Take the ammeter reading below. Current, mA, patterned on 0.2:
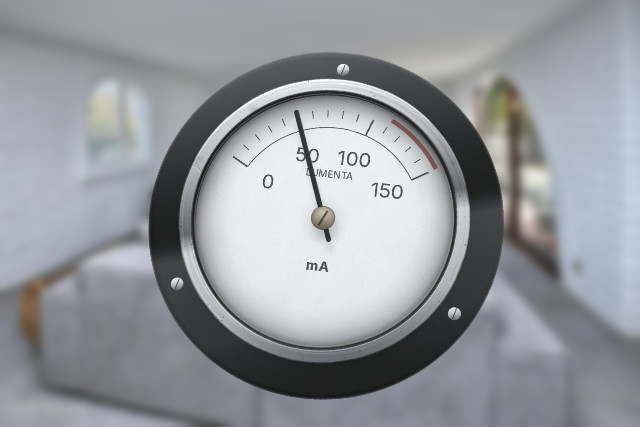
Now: 50
